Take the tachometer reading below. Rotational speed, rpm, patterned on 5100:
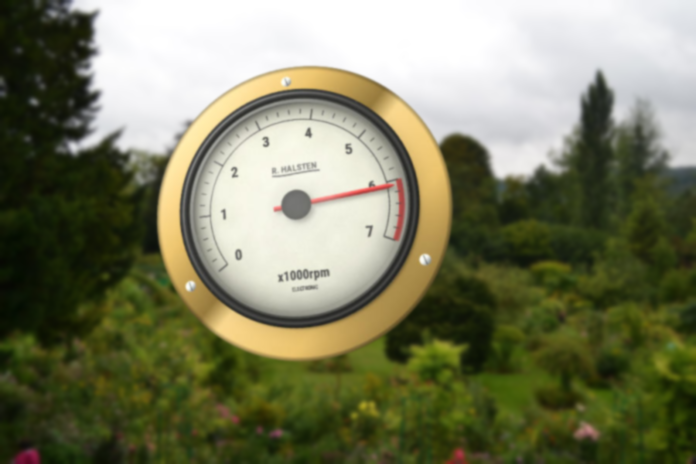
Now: 6100
